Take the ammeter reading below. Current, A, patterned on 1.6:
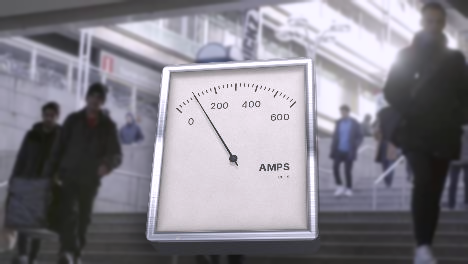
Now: 100
